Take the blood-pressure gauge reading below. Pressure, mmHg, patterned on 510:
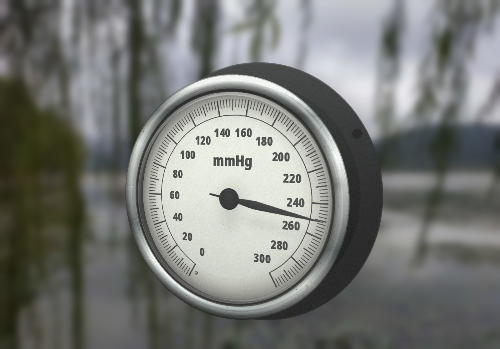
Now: 250
